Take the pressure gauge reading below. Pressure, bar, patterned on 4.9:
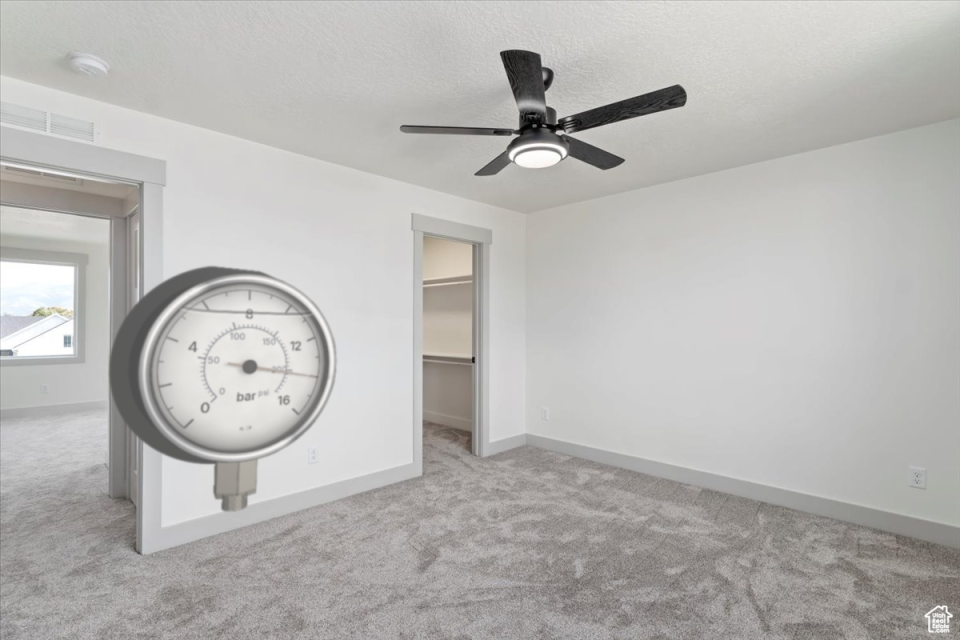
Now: 14
